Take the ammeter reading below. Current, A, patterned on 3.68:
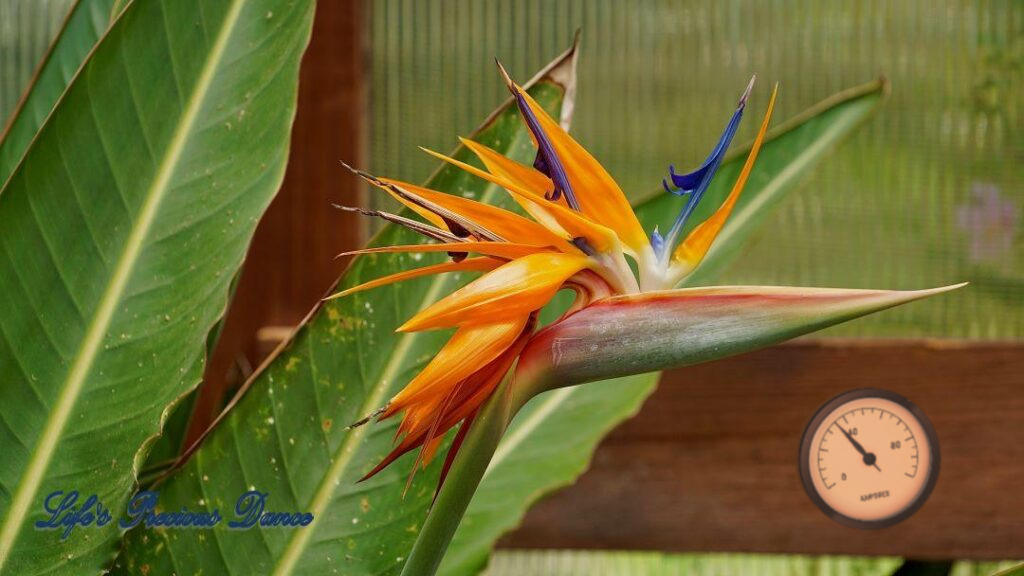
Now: 35
